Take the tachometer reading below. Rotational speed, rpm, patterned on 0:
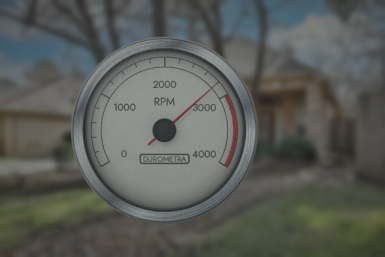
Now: 2800
